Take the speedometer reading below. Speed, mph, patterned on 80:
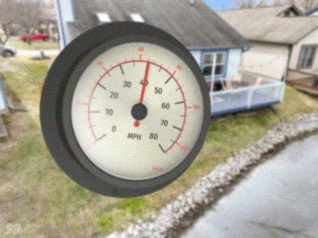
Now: 40
